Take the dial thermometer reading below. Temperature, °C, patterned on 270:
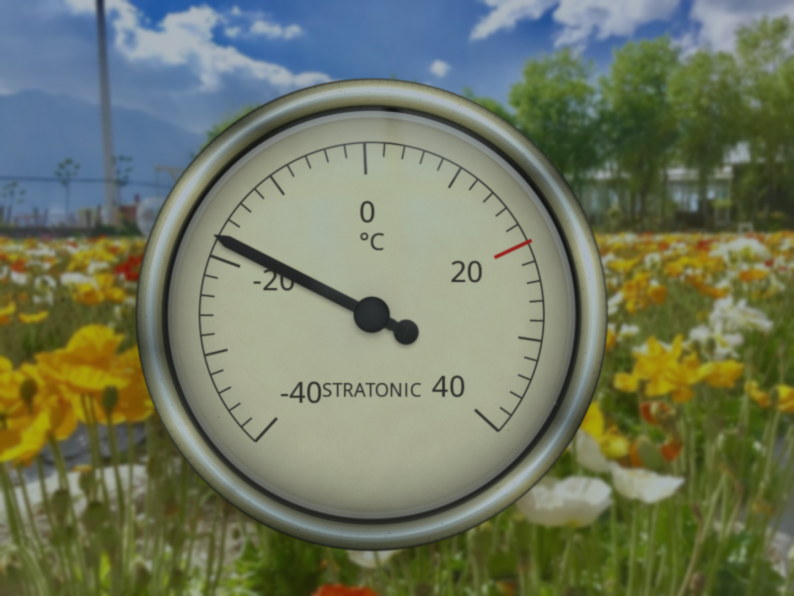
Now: -18
